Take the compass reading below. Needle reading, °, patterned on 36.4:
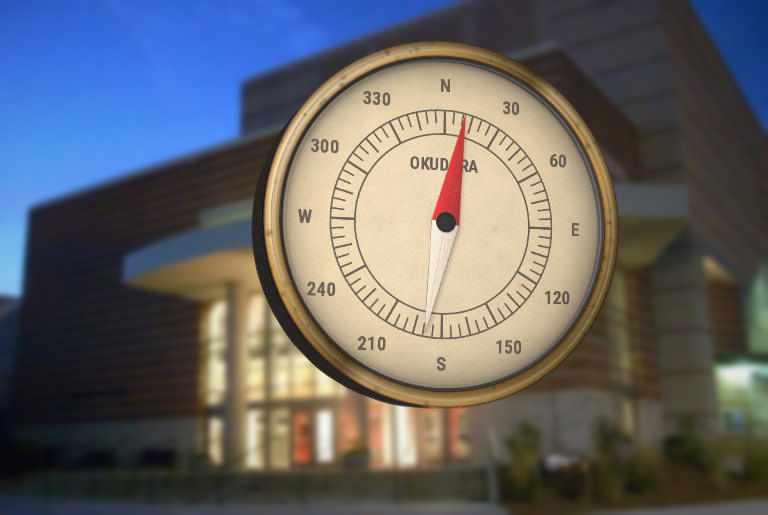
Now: 10
